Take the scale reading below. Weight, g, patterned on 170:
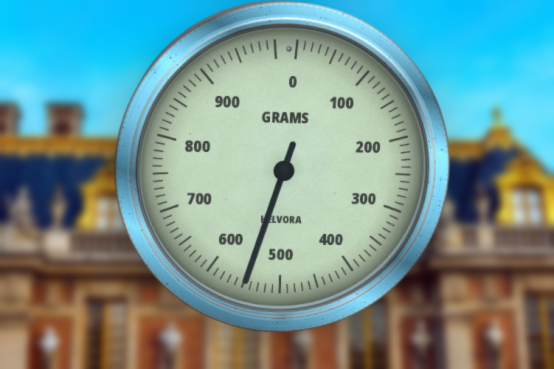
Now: 550
